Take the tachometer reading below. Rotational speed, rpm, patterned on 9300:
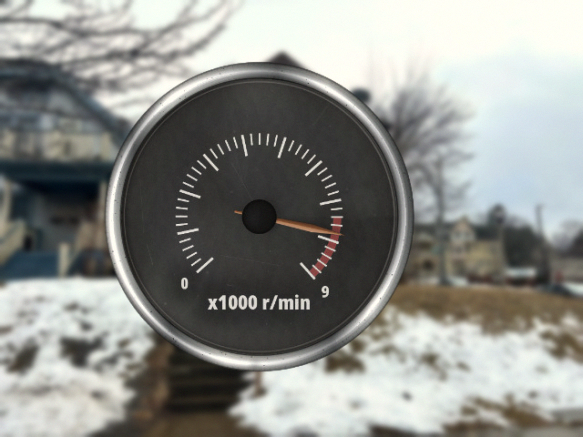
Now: 7800
